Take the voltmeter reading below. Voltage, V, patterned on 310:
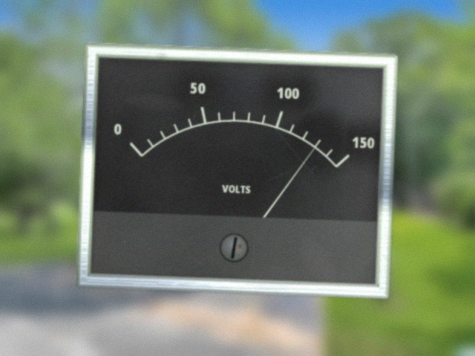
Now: 130
